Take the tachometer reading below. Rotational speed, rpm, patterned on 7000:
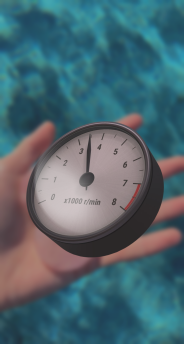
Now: 3500
